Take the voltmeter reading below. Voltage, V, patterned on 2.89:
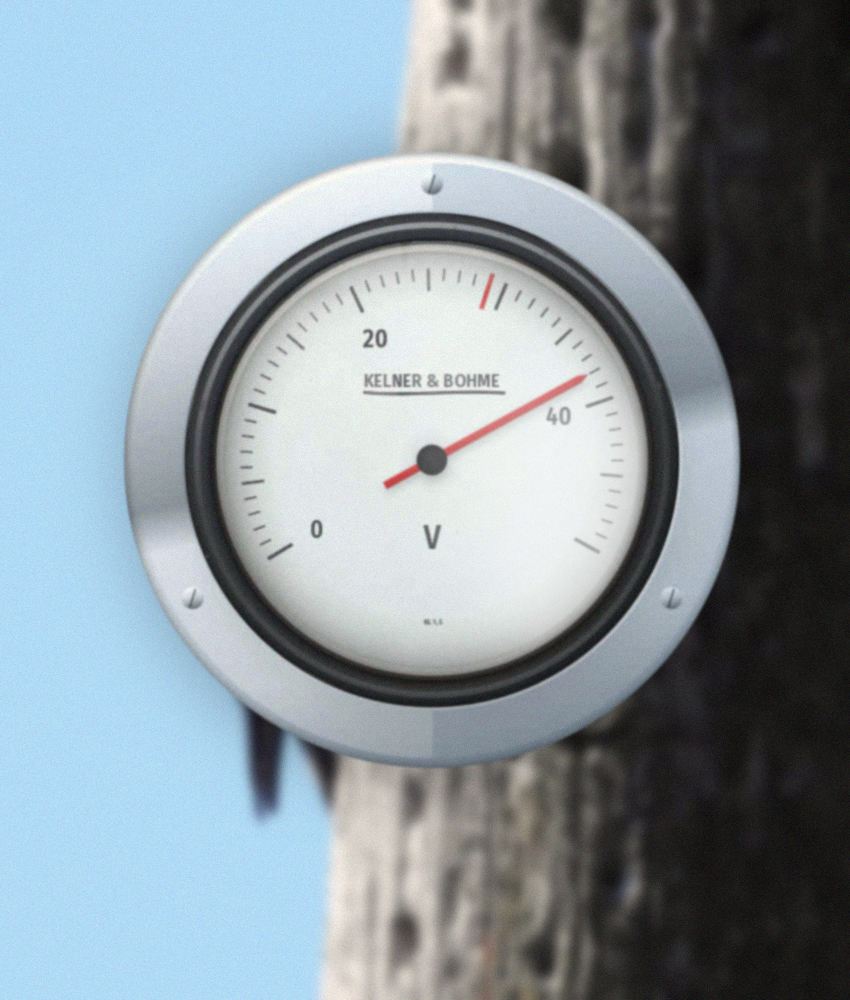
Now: 38
